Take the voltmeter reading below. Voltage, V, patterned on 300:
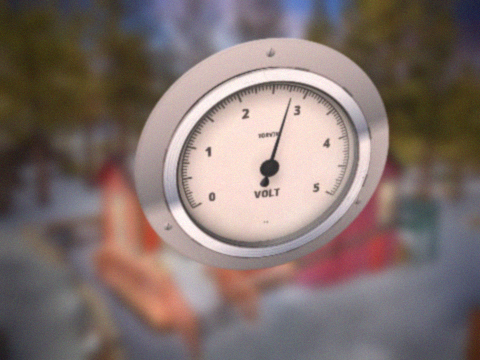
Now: 2.75
